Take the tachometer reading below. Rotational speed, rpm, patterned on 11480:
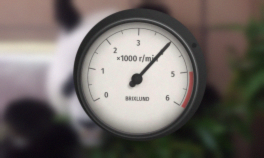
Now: 4000
